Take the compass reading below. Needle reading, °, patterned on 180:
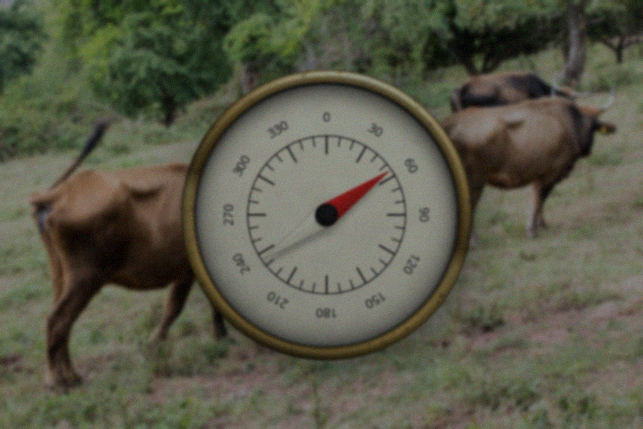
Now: 55
